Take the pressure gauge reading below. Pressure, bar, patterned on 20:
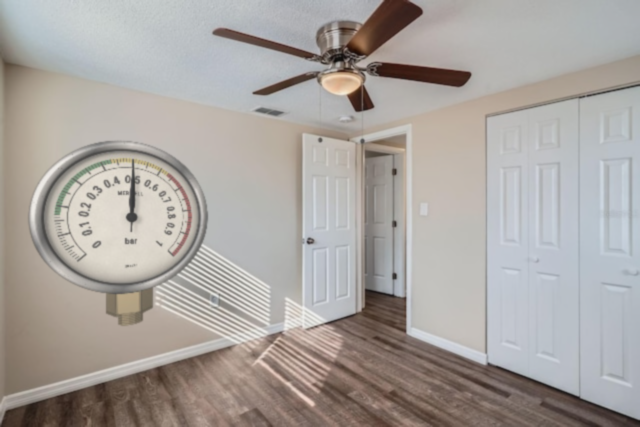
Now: 0.5
